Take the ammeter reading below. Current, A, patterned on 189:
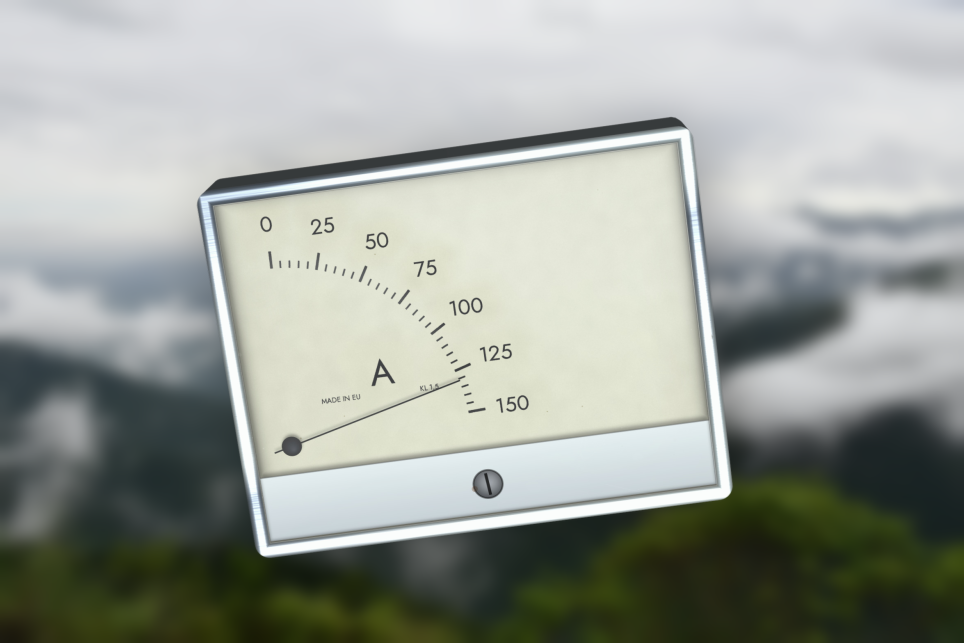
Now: 130
